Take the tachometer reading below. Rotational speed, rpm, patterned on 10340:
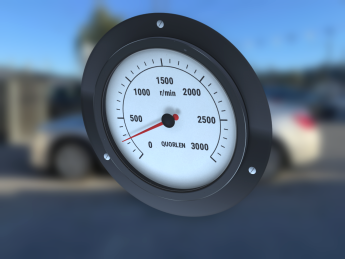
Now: 250
